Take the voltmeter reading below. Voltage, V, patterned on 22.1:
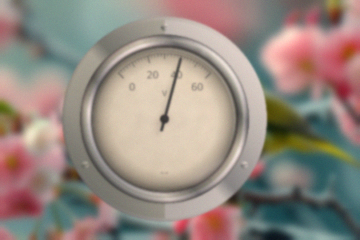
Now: 40
